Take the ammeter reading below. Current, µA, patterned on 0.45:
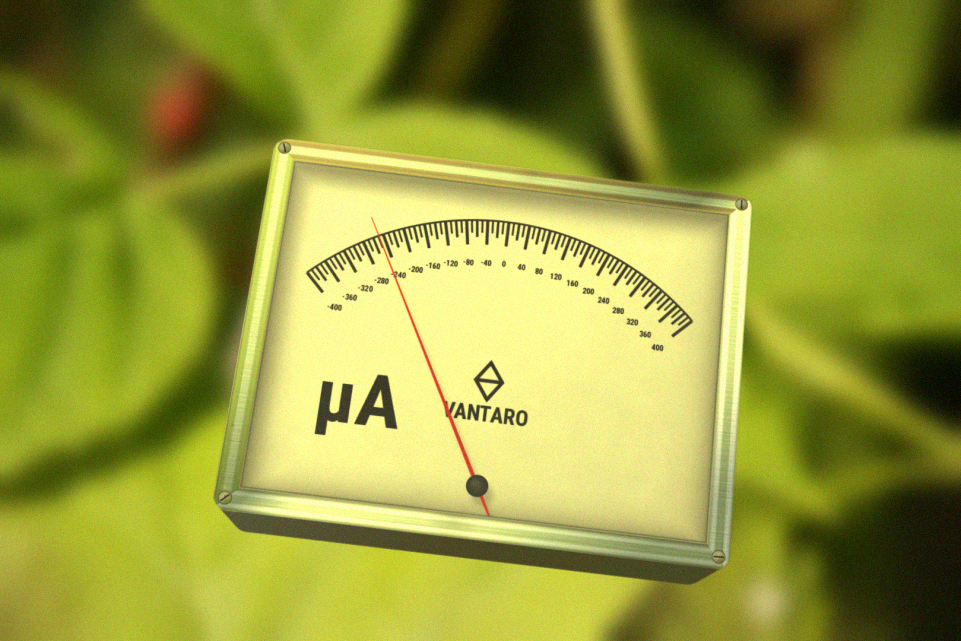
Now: -250
